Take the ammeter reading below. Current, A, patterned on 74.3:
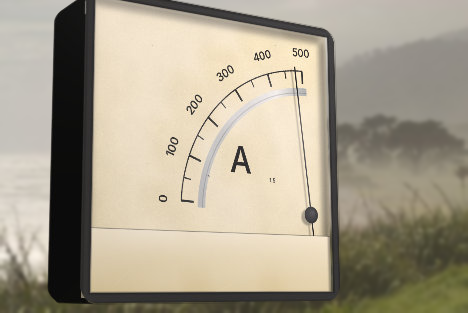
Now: 475
